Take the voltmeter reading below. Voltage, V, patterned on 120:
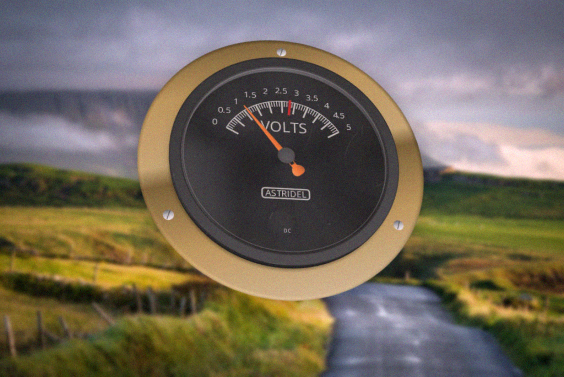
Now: 1
